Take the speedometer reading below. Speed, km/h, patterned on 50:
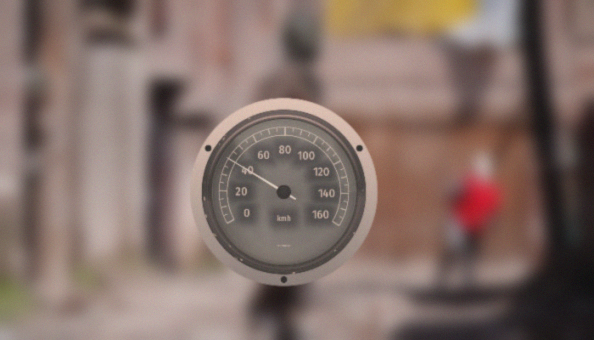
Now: 40
